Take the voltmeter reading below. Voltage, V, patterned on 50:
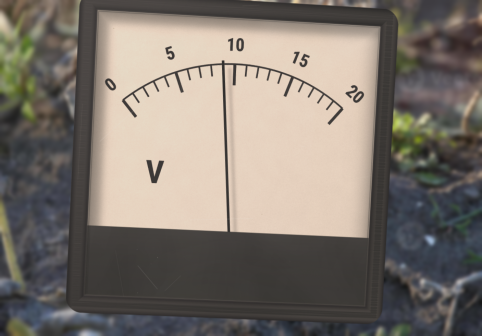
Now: 9
